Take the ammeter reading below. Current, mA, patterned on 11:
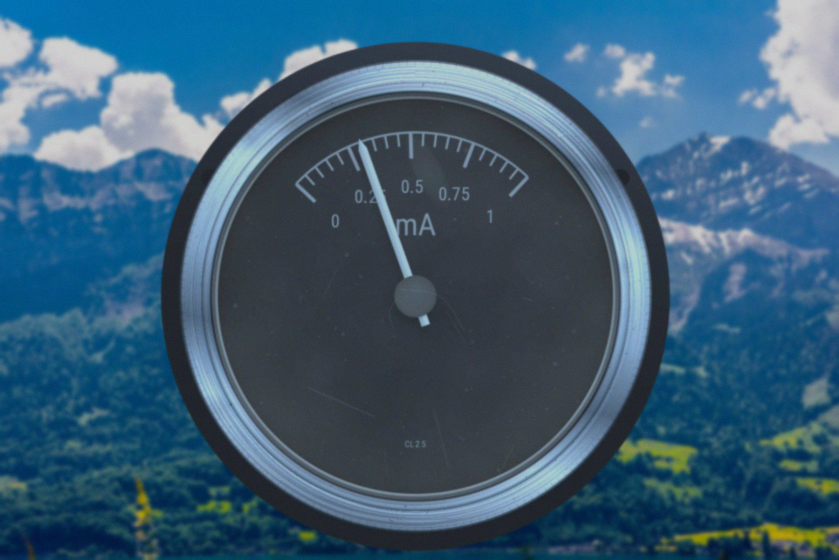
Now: 0.3
